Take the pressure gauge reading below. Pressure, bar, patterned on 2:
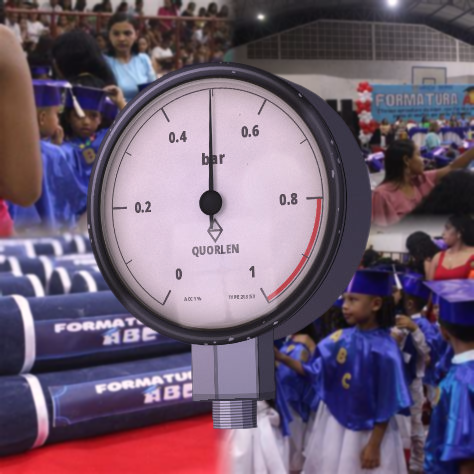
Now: 0.5
